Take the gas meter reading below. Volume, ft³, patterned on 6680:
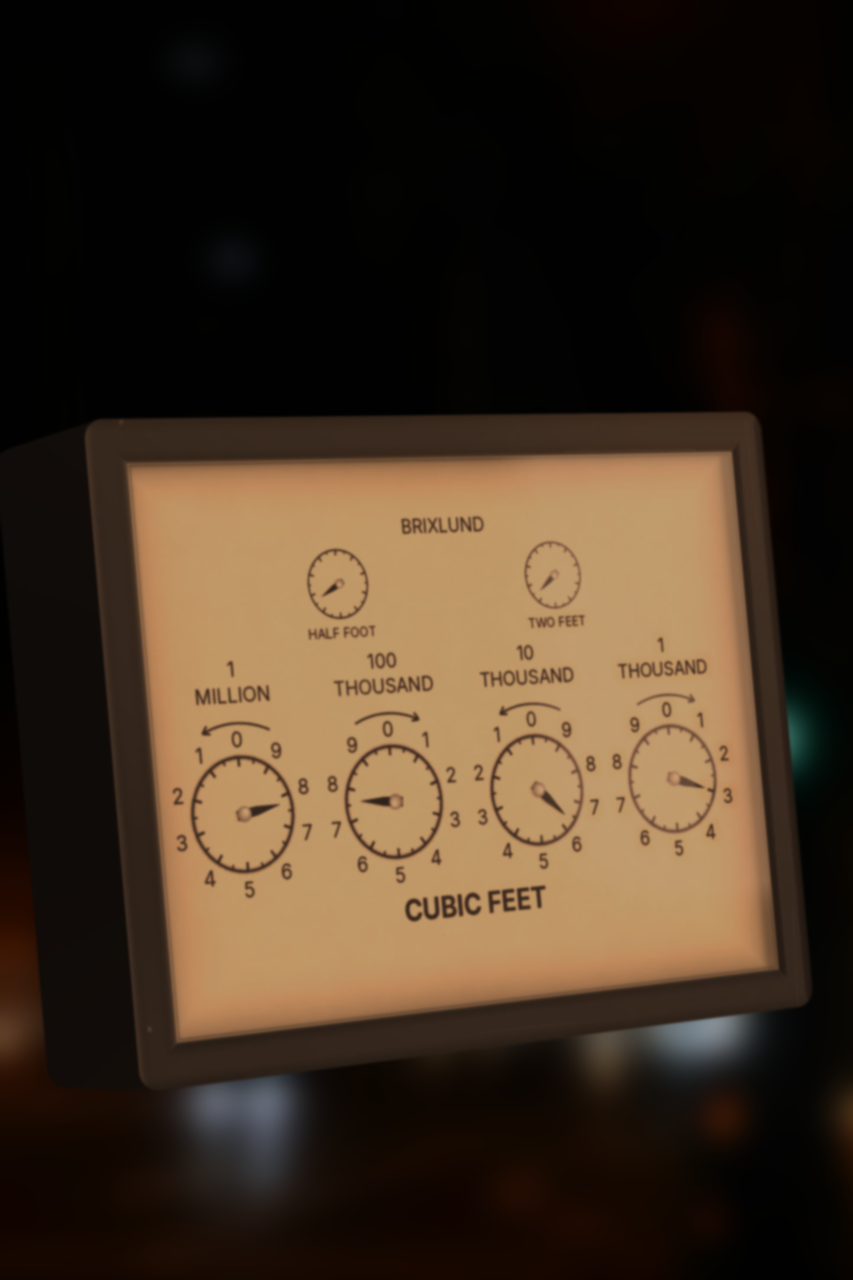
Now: 776300
